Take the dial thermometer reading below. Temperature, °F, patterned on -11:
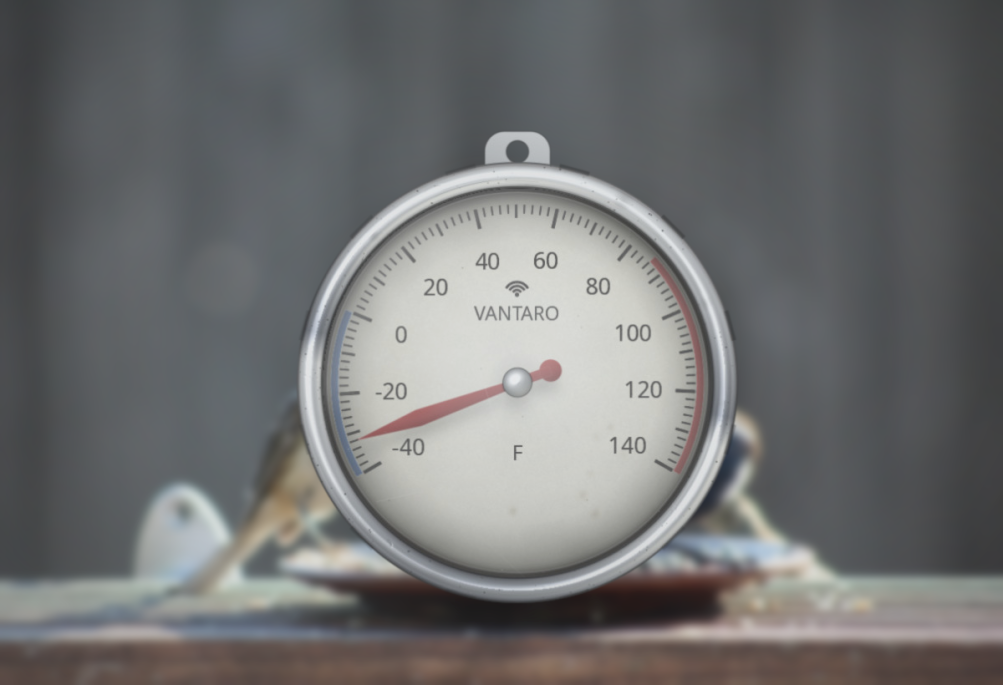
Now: -32
